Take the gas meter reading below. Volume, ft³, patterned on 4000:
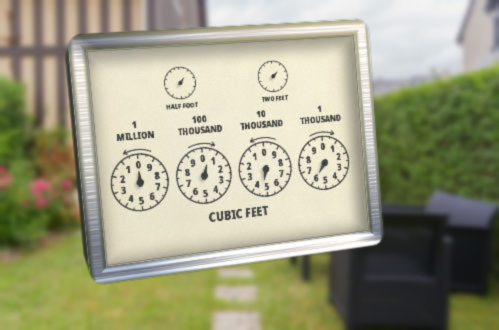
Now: 4600
